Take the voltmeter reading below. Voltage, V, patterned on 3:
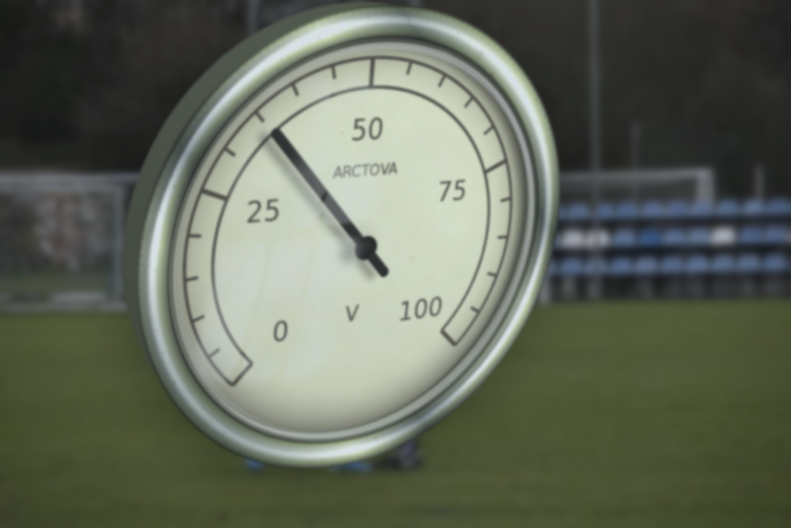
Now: 35
